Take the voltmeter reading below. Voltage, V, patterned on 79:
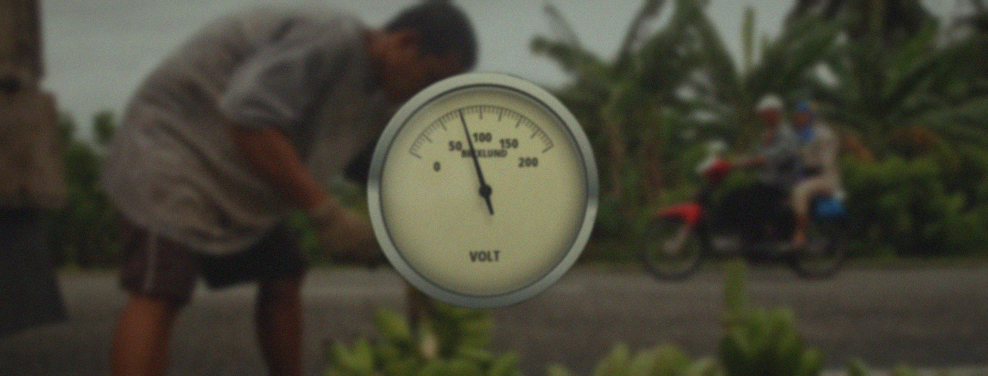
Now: 75
